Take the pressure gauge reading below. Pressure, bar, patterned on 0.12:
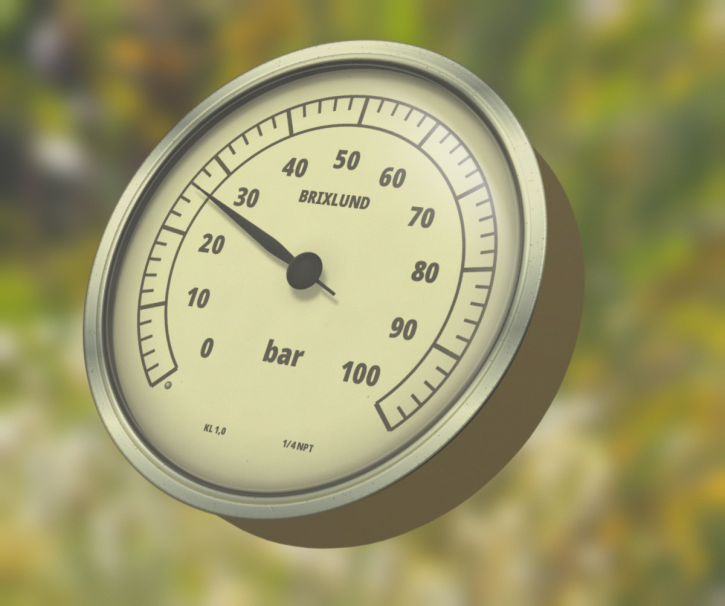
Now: 26
